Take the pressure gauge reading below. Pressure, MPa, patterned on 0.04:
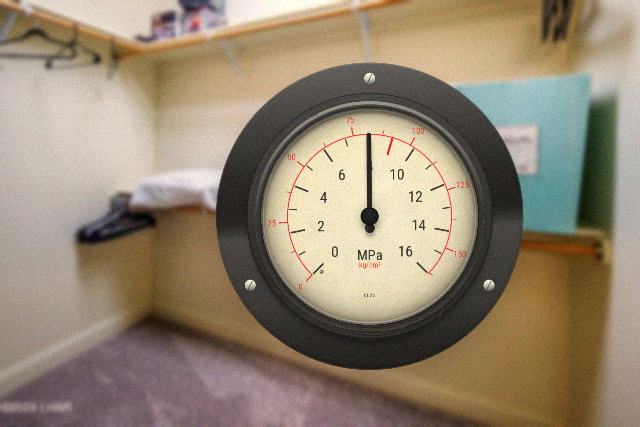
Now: 8
